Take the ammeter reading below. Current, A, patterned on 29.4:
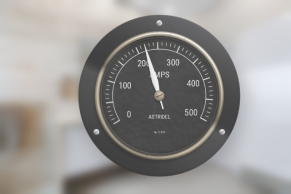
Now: 220
